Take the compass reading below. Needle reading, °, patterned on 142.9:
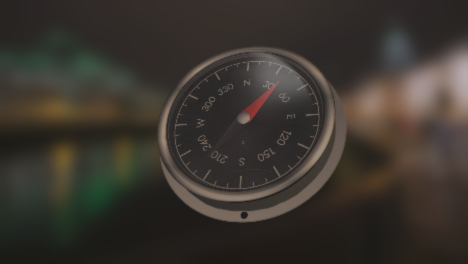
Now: 40
